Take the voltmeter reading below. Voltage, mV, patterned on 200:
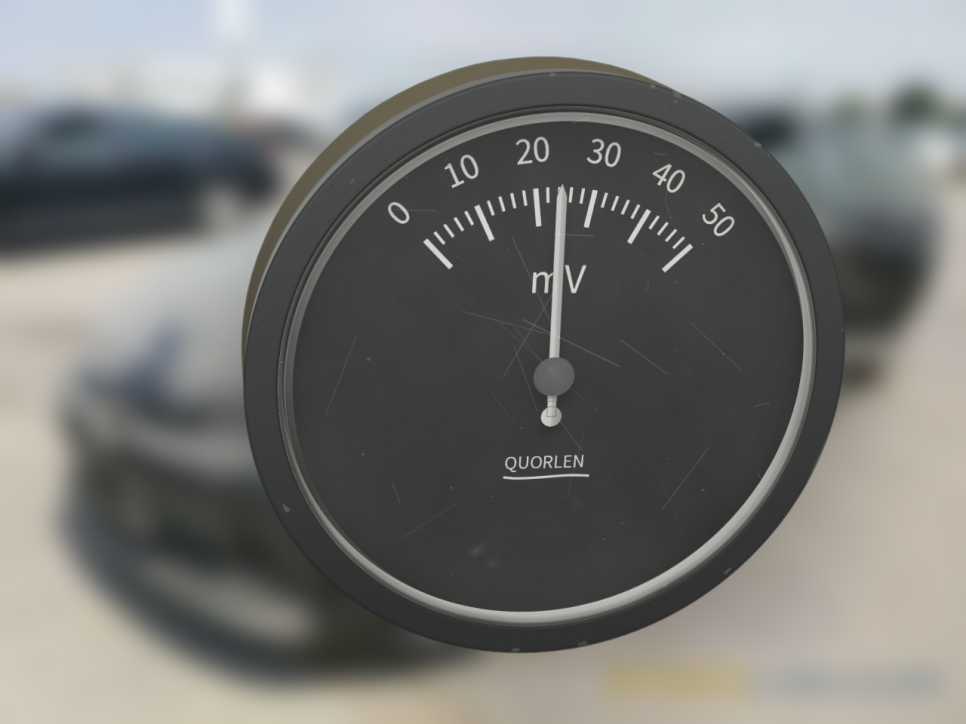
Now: 24
